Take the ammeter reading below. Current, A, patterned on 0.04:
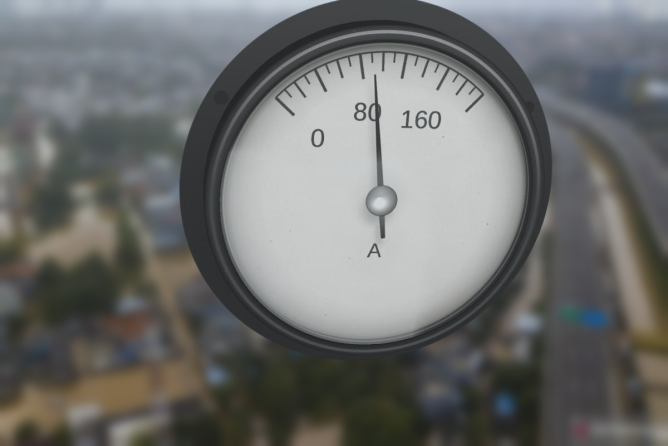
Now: 90
